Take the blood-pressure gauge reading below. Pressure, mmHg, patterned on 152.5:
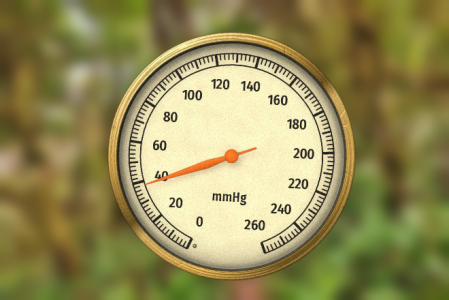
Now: 38
